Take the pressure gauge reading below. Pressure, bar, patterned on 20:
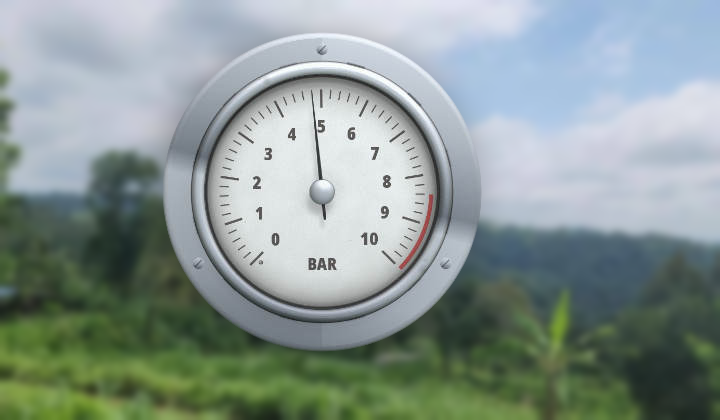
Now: 4.8
